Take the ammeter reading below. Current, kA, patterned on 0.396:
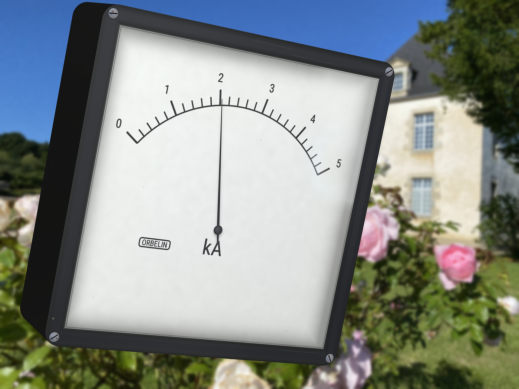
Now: 2
